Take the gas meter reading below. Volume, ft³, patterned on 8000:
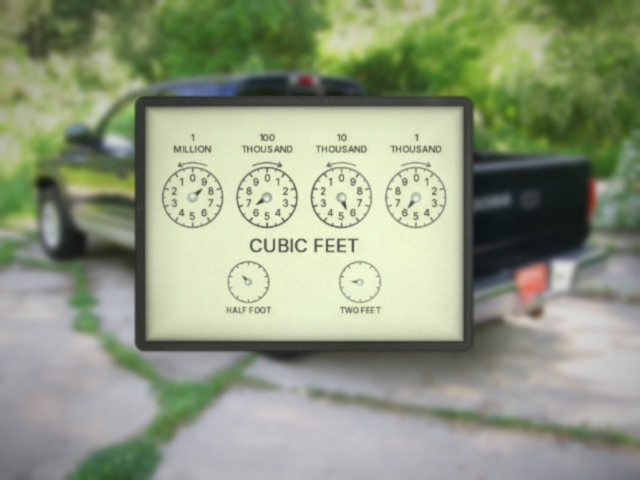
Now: 865600
